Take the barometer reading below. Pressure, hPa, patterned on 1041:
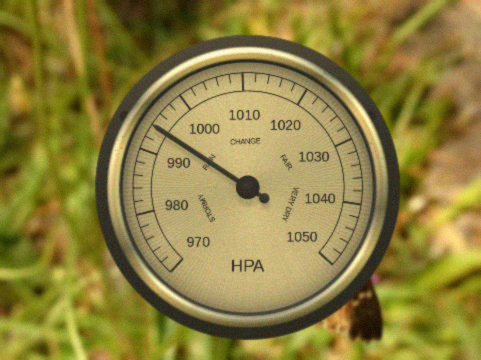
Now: 994
